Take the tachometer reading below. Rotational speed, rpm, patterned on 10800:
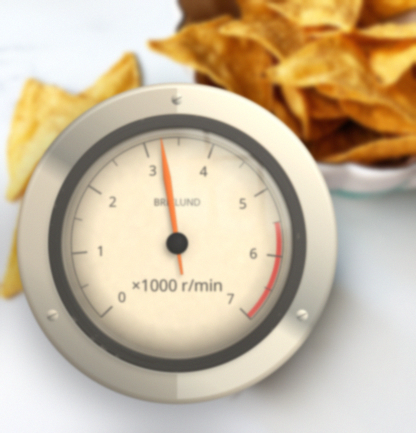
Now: 3250
